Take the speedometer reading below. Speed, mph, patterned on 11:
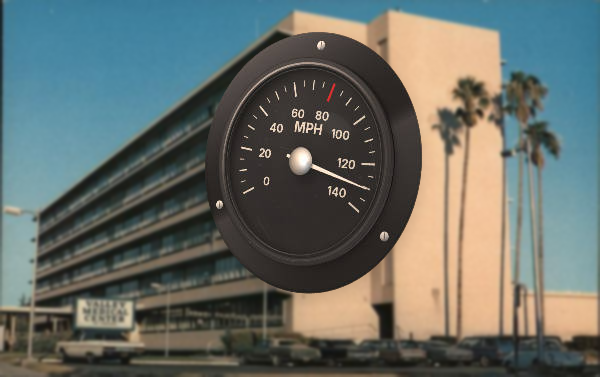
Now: 130
